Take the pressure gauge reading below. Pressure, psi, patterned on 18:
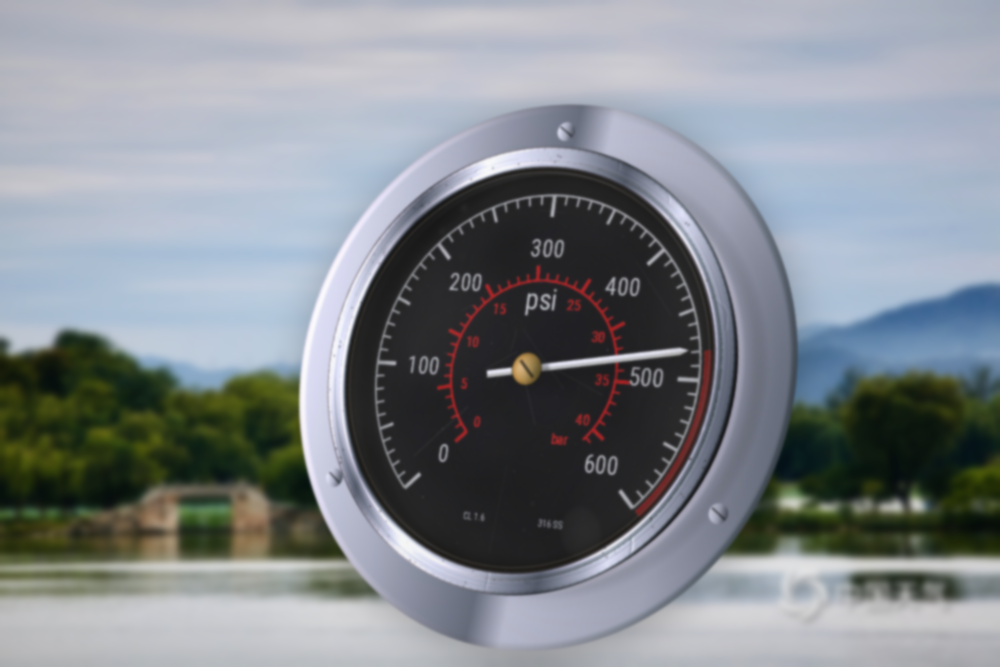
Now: 480
